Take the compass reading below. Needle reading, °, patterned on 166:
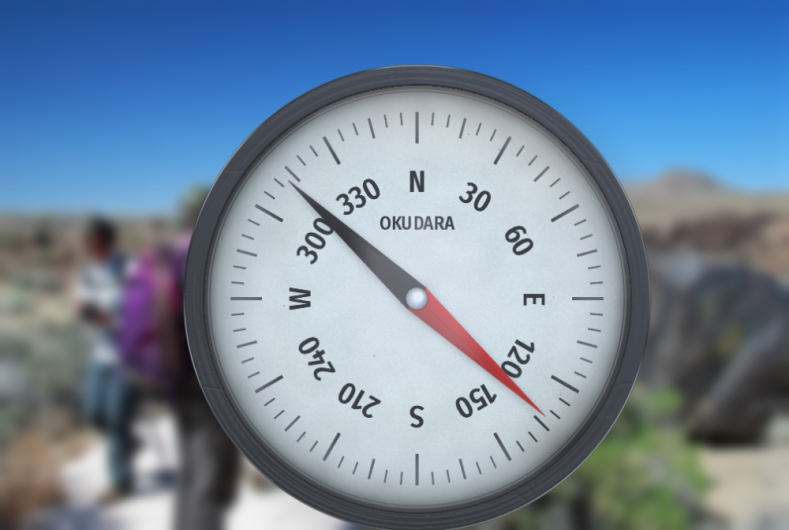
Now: 132.5
